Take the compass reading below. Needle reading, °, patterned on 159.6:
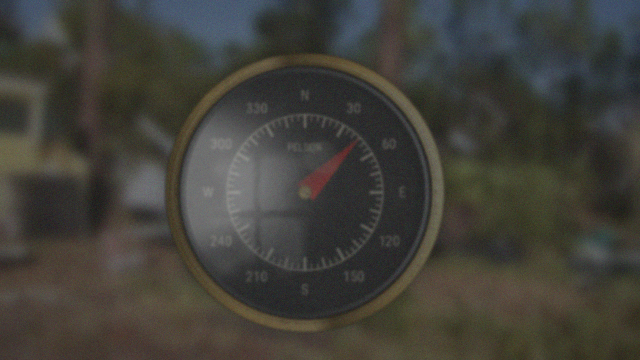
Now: 45
